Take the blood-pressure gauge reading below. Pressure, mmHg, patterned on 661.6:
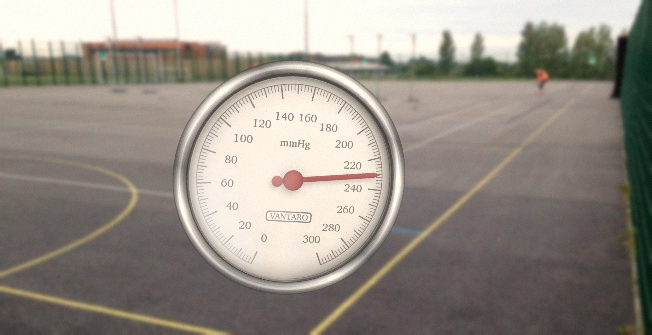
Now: 230
